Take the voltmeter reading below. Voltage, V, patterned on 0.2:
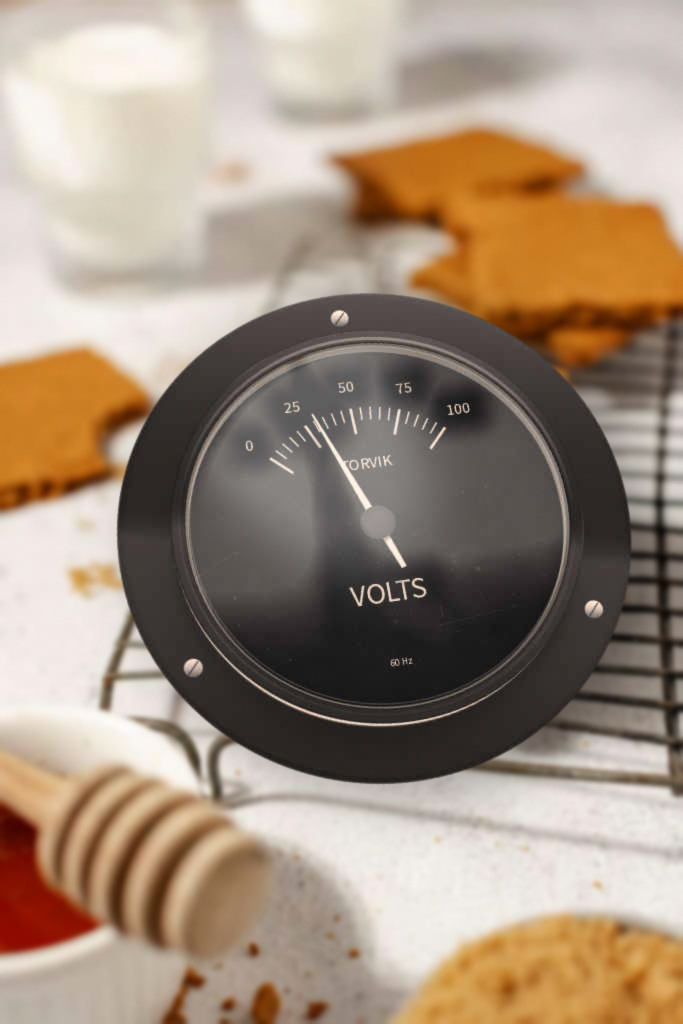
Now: 30
